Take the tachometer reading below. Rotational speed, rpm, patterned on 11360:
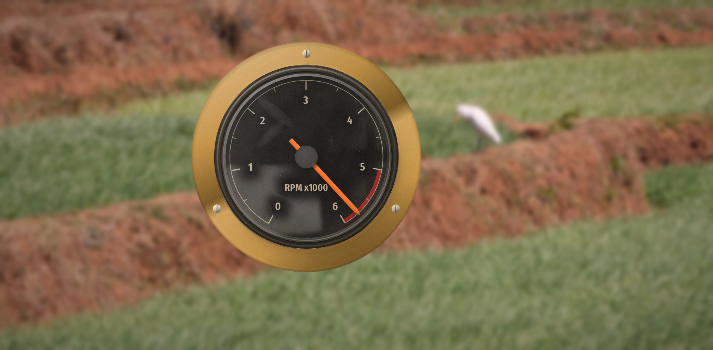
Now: 5750
